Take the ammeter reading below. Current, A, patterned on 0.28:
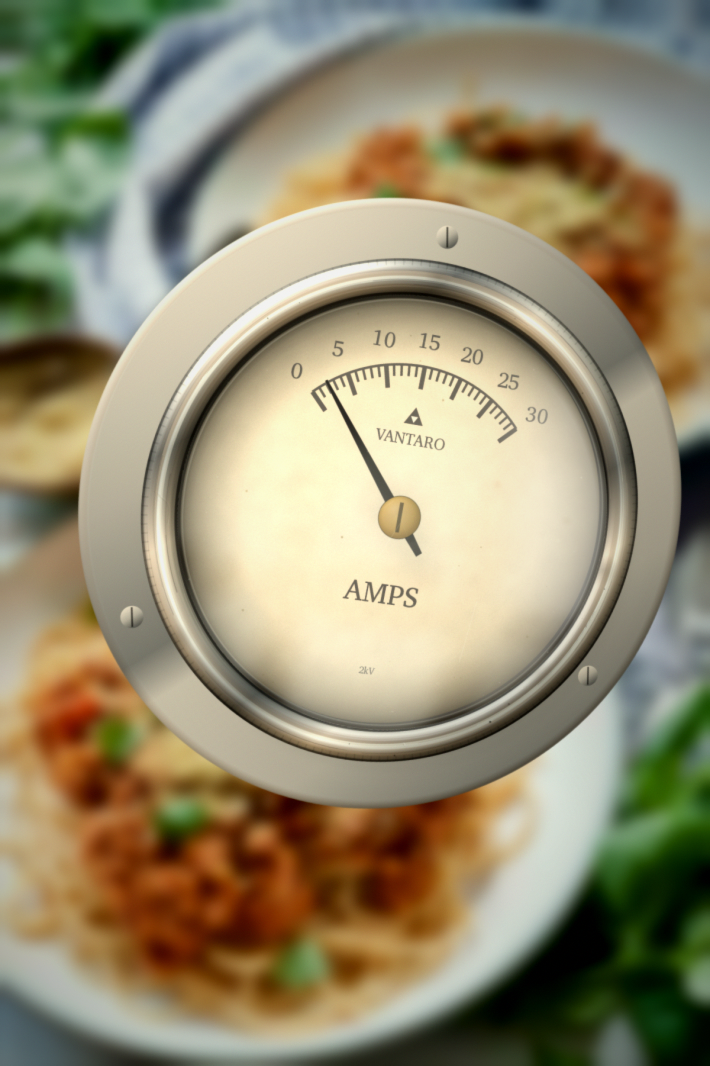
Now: 2
